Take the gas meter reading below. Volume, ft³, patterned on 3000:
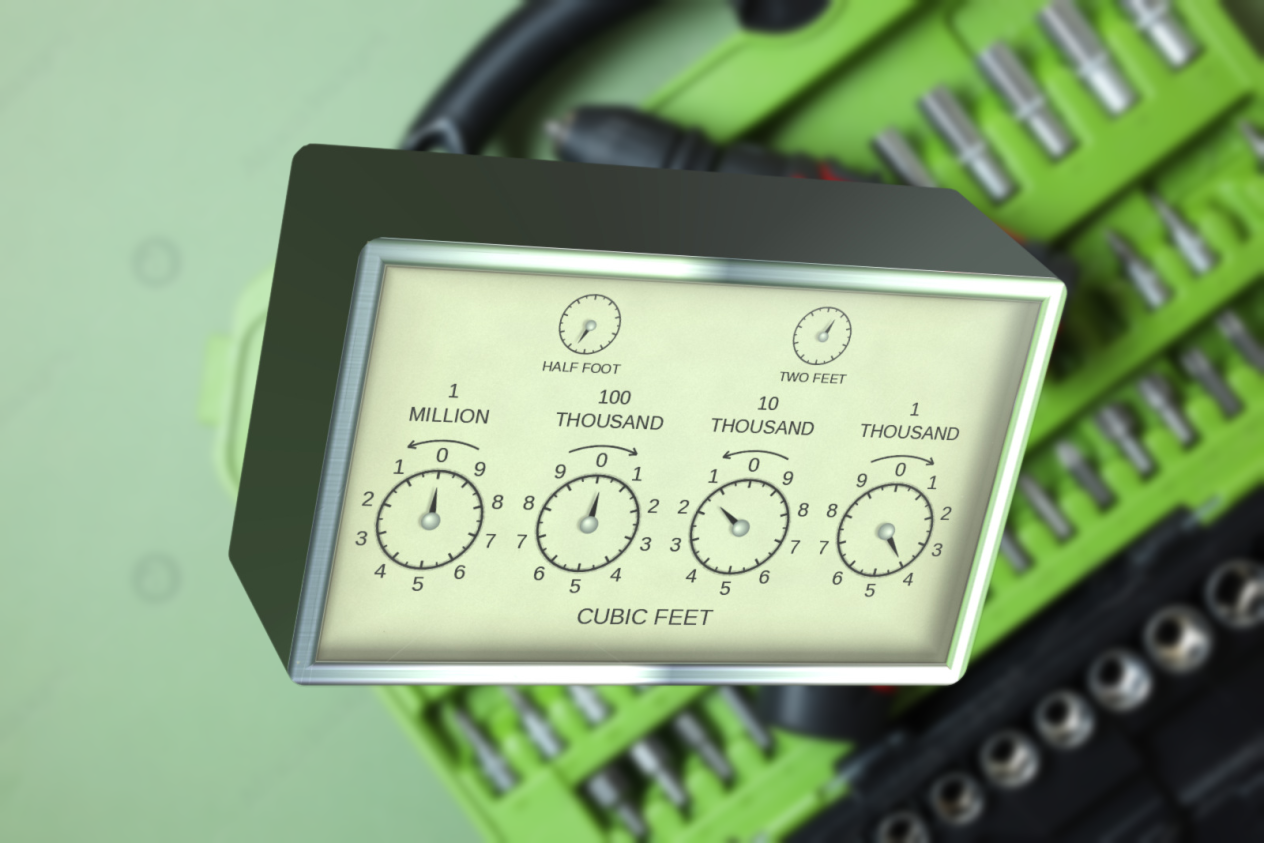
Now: 1400
